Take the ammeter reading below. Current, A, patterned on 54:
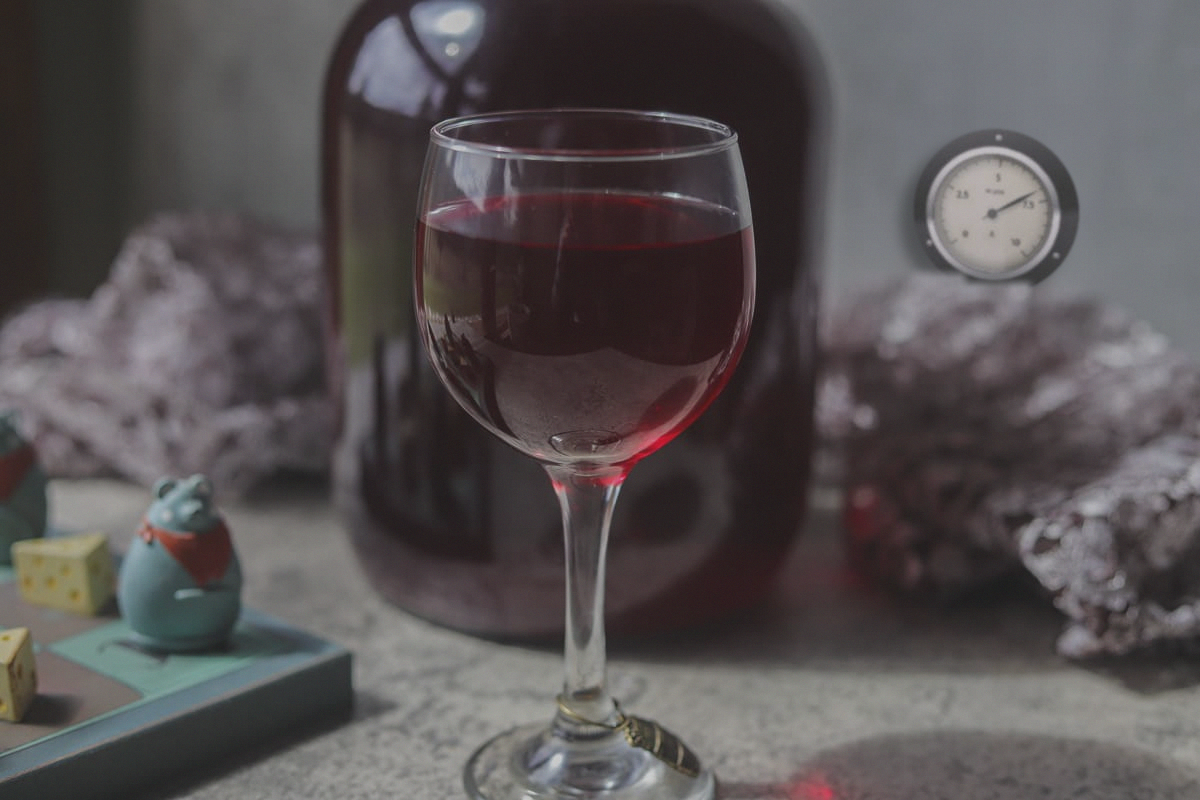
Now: 7
